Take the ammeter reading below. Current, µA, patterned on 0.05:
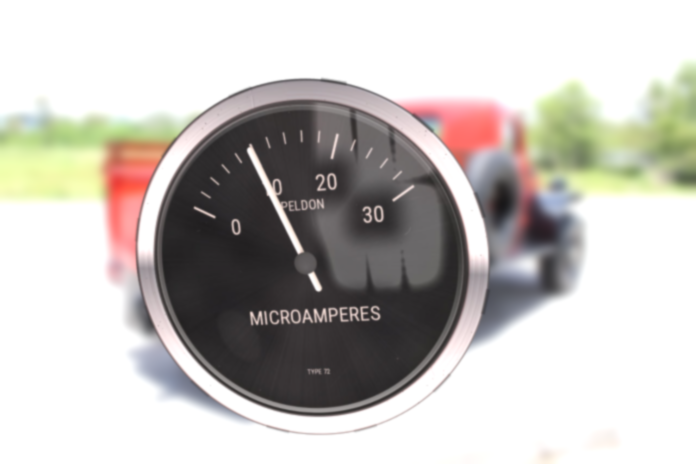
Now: 10
